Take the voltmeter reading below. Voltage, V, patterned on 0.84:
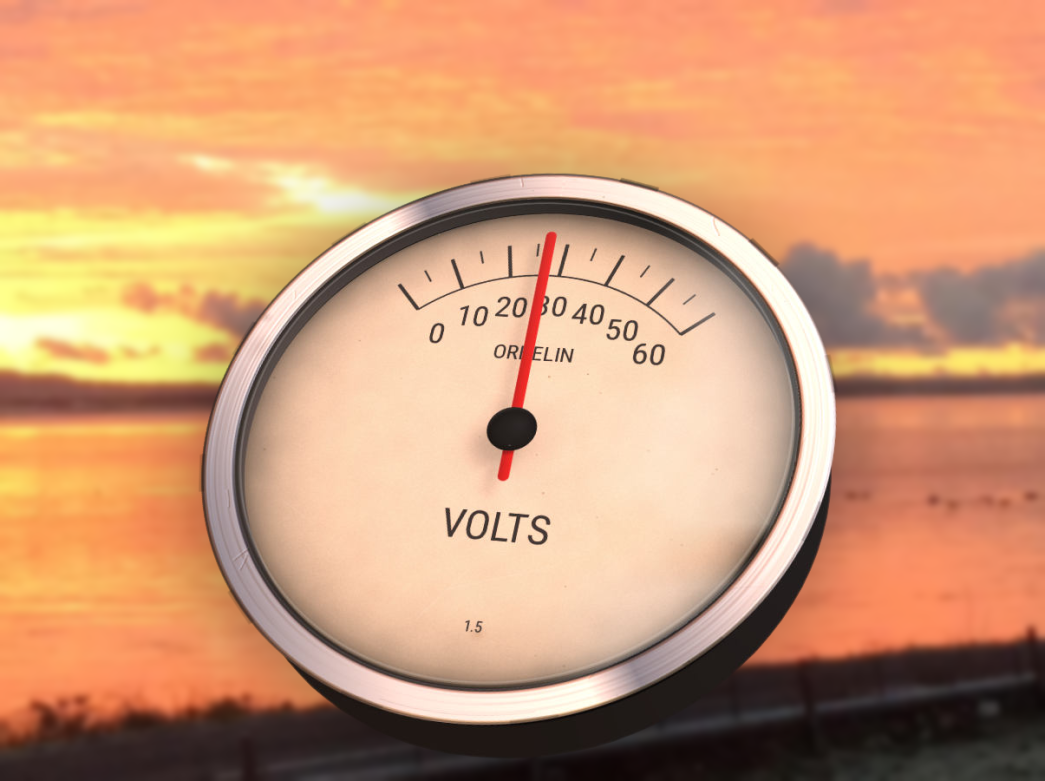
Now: 27.5
